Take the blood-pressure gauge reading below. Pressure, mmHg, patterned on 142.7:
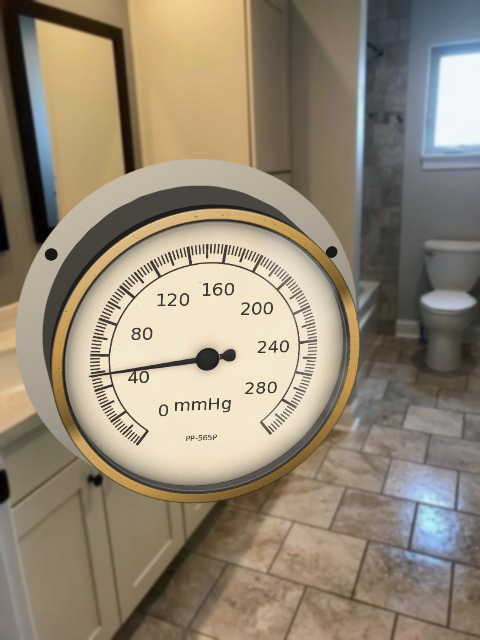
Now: 50
